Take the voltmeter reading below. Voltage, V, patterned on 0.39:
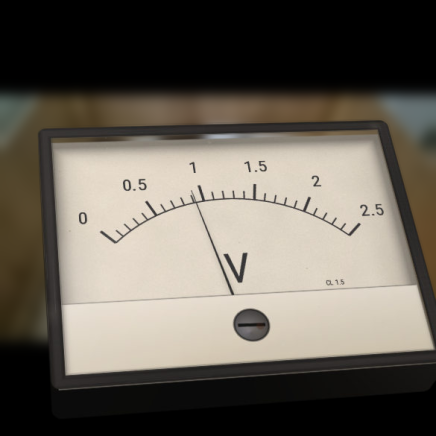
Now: 0.9
